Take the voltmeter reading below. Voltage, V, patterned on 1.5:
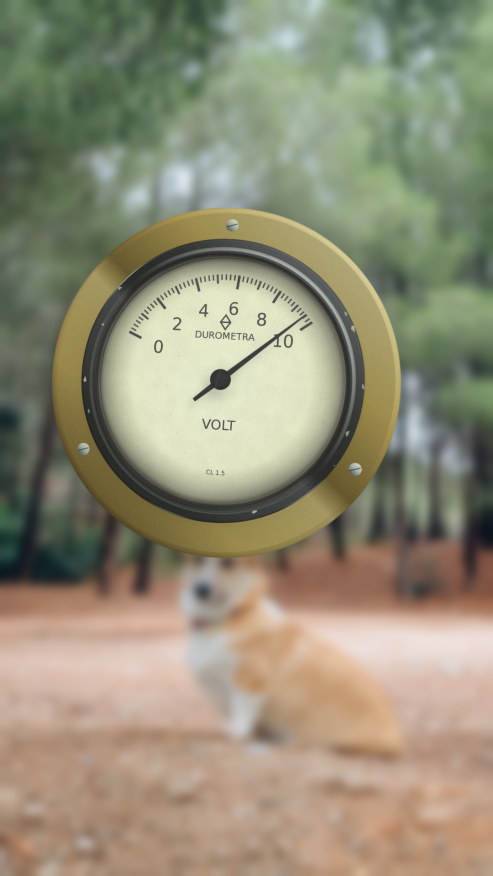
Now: 9.6
